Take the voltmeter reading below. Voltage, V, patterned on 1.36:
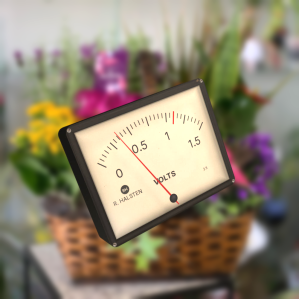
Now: 0.35
